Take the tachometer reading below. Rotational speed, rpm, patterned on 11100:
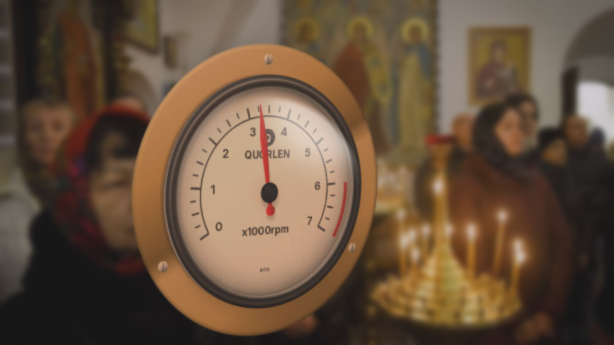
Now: 3250
